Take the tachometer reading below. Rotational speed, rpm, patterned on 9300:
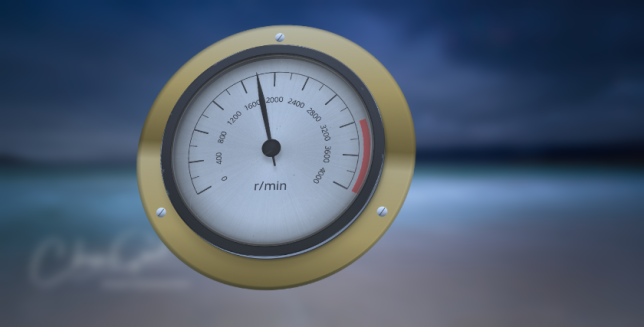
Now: 1800
